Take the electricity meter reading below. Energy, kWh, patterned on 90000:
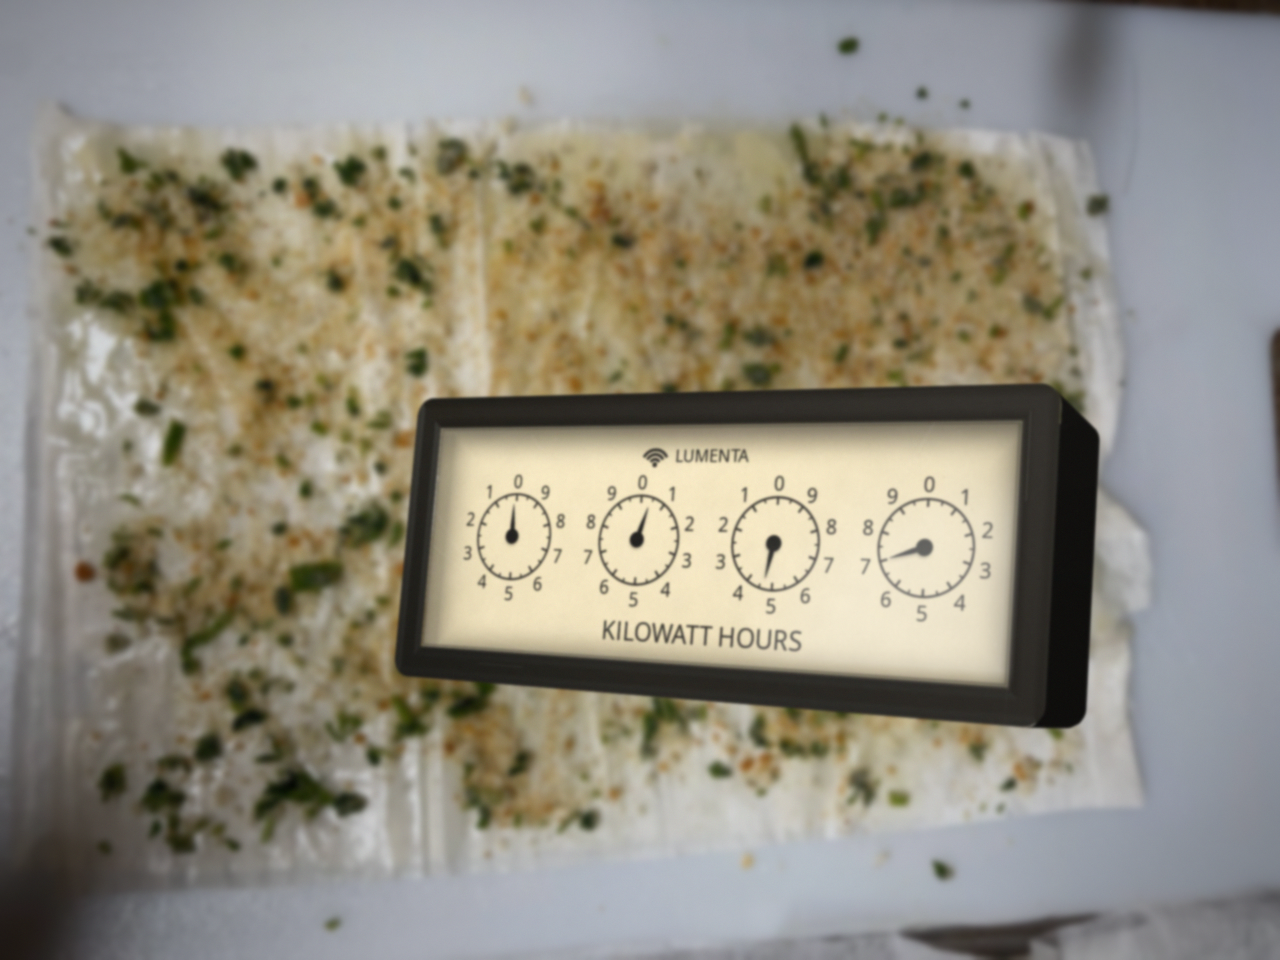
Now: 47
